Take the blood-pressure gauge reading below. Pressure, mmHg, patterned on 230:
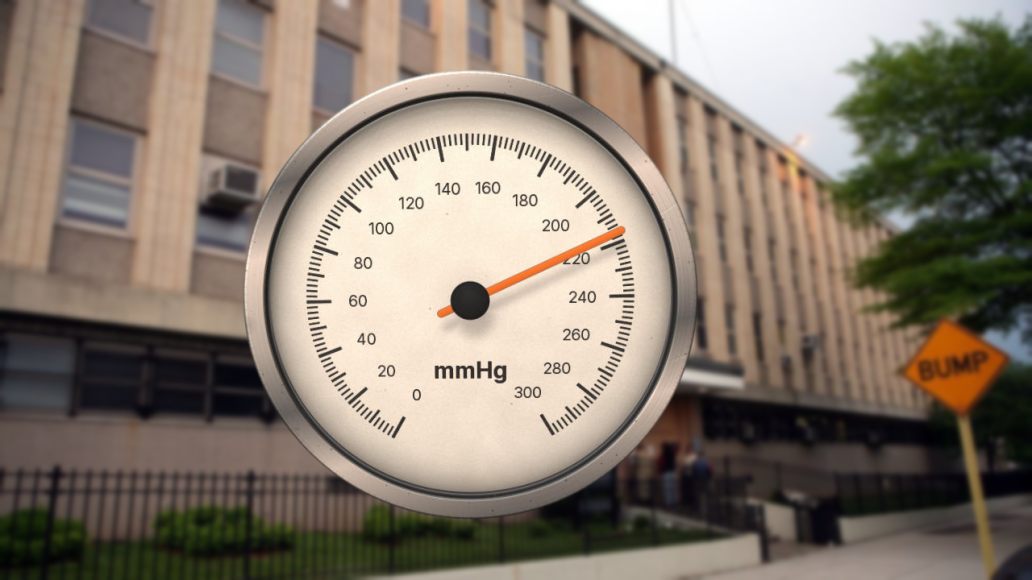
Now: 216
